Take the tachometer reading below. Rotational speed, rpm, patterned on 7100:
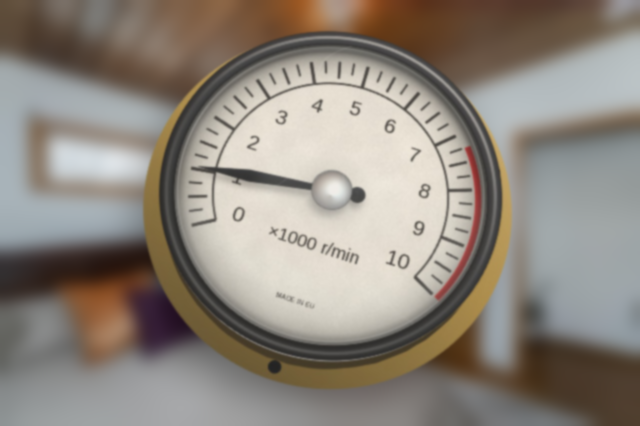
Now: 1000
